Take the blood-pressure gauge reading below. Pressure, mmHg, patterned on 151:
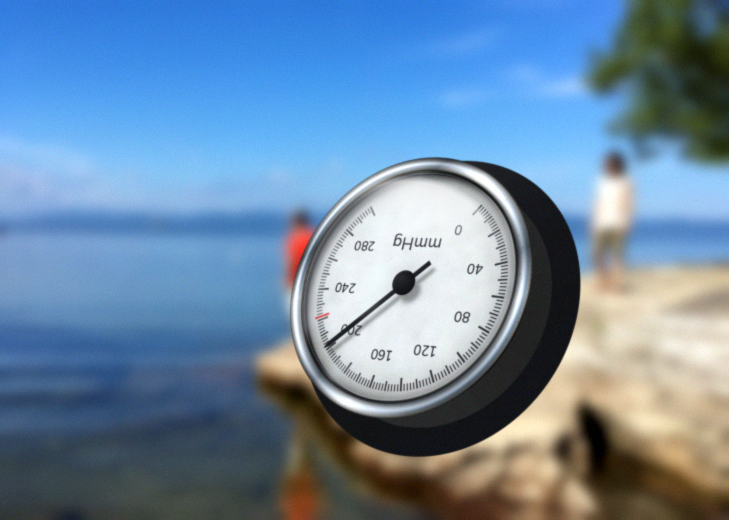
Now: 200
